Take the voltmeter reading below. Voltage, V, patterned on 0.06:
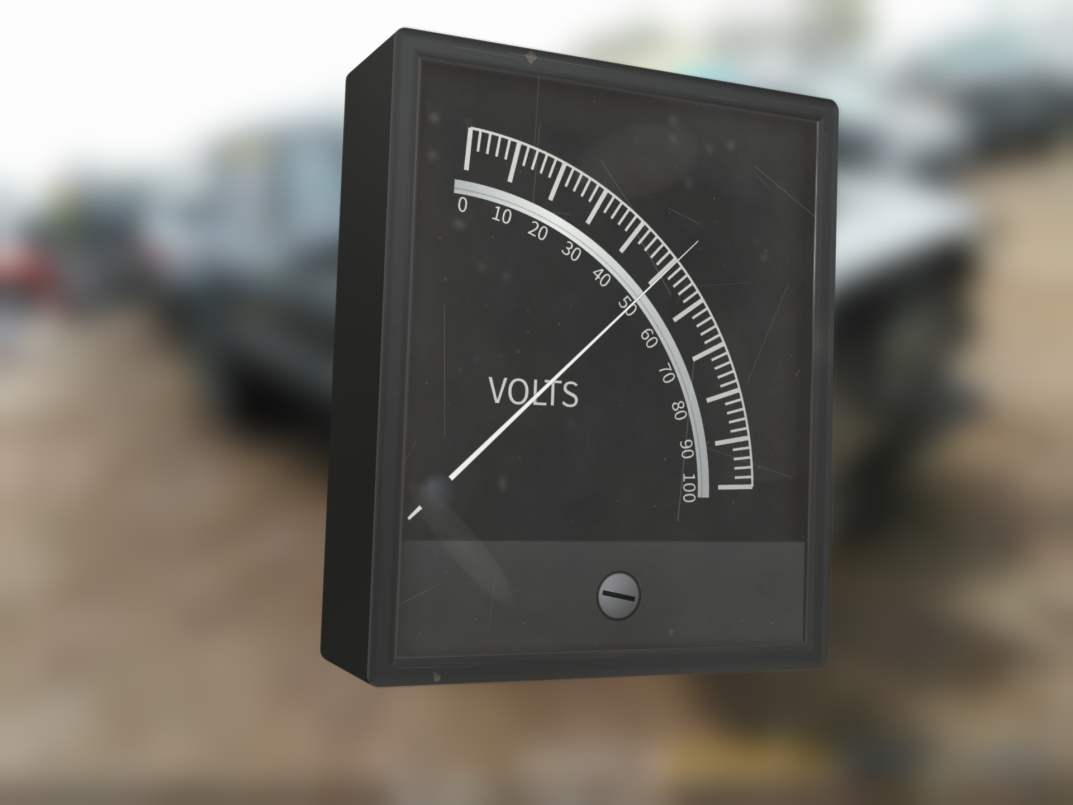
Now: 50
